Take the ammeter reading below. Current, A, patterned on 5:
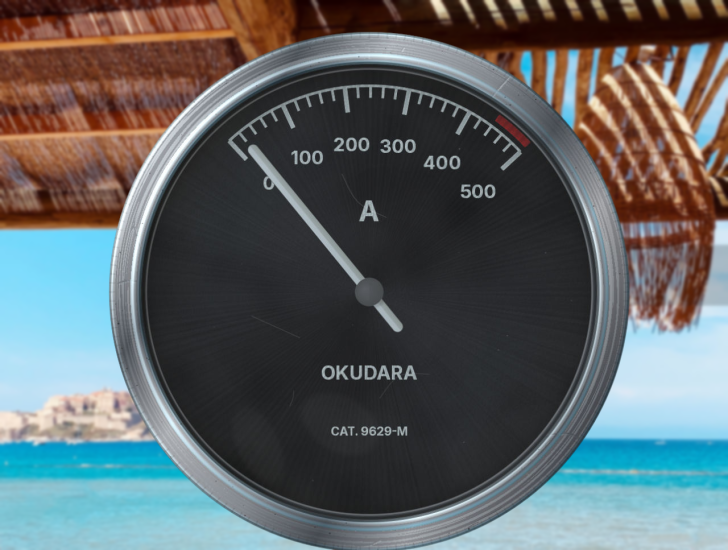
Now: 20
